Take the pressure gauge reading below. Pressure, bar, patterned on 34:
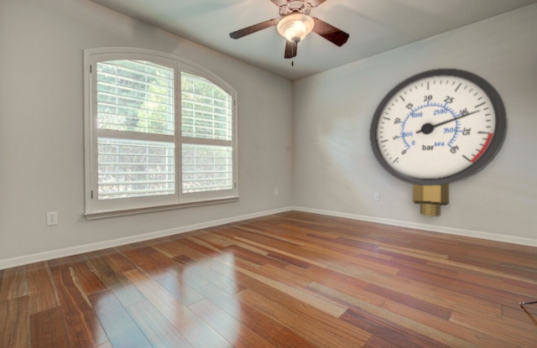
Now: 31
